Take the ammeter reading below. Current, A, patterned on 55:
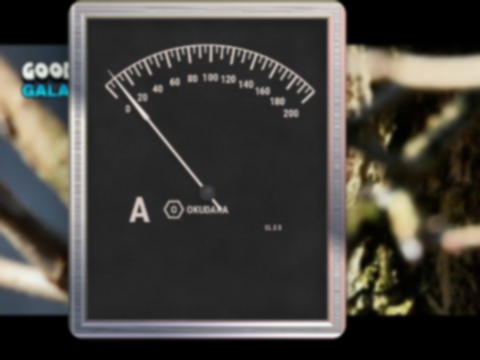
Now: 10
